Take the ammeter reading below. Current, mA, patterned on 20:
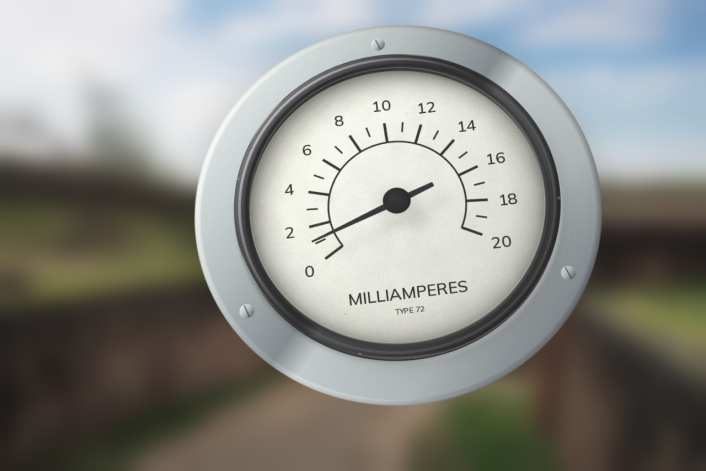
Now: 1
